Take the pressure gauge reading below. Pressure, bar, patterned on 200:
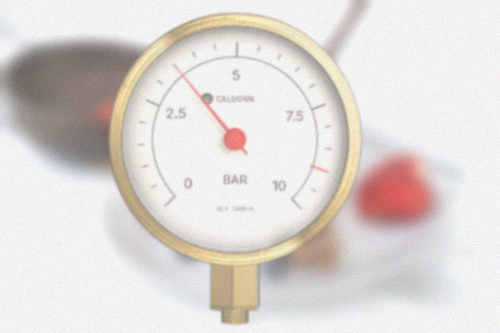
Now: 3.5
